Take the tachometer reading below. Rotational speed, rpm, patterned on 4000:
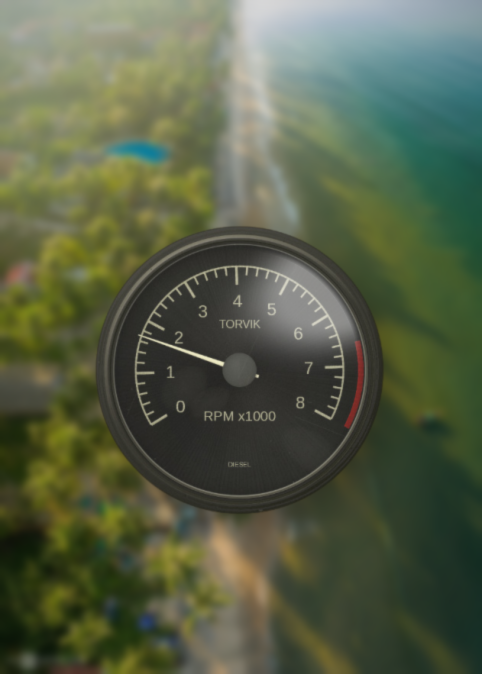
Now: 1700
